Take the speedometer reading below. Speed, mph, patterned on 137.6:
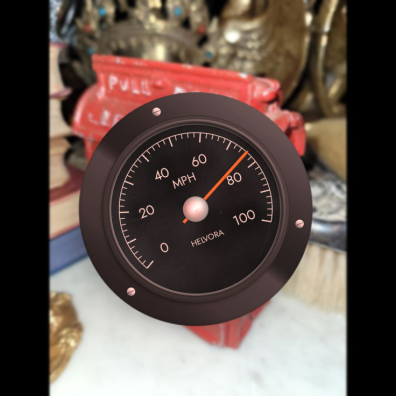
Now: 76
